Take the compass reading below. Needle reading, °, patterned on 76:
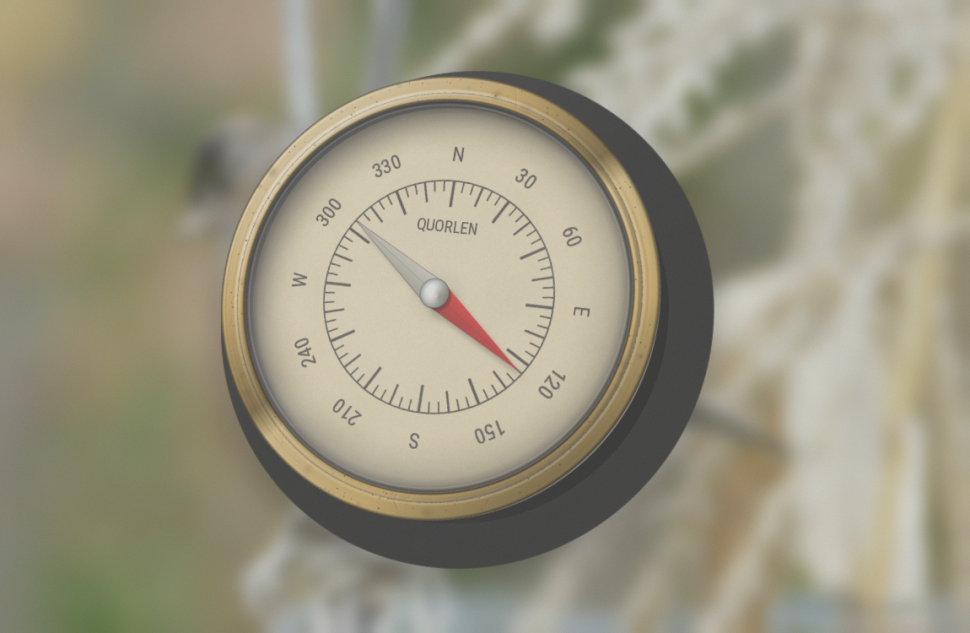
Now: 125
